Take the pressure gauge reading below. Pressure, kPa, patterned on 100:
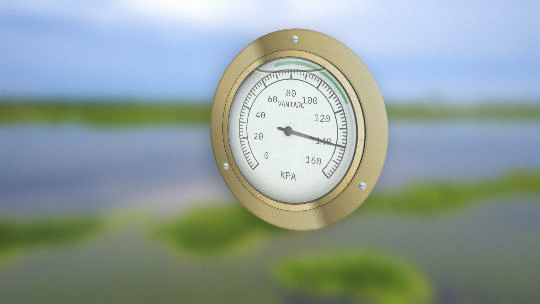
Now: 140
